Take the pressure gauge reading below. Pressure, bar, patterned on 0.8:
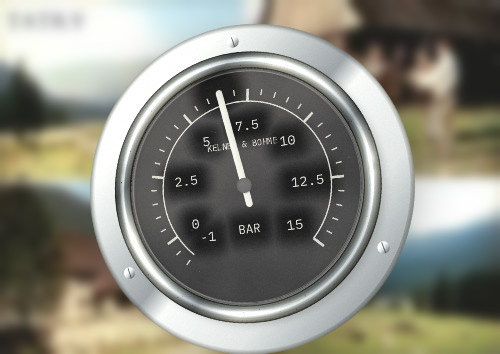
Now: 6.5
